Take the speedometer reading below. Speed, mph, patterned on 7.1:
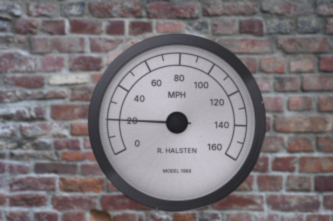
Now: 20
